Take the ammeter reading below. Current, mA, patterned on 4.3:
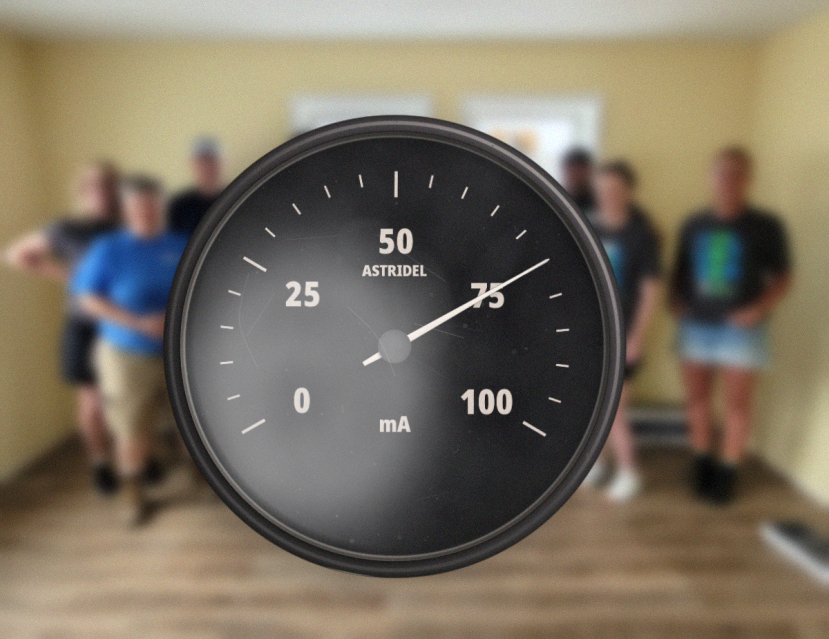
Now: 75
